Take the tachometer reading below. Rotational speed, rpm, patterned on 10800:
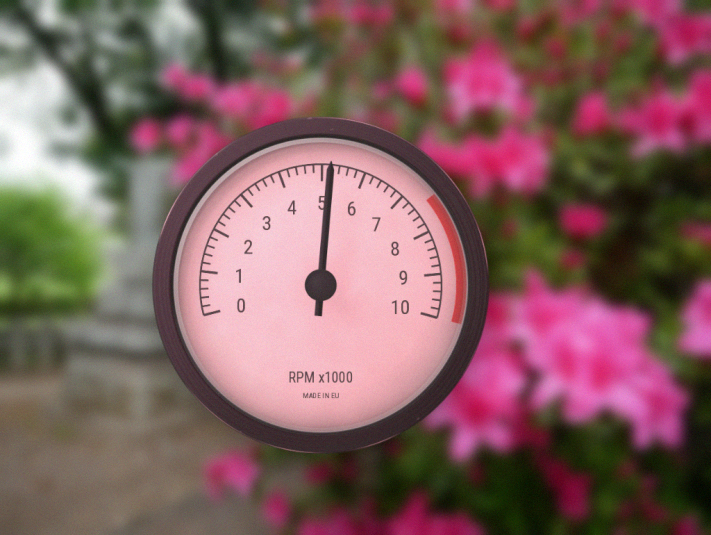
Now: 5200
